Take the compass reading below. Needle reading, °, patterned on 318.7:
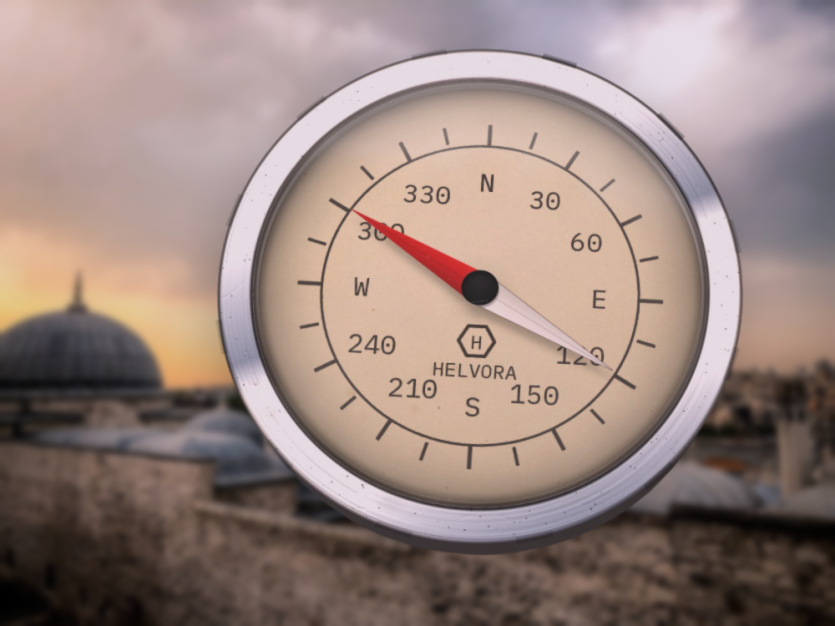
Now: 300
